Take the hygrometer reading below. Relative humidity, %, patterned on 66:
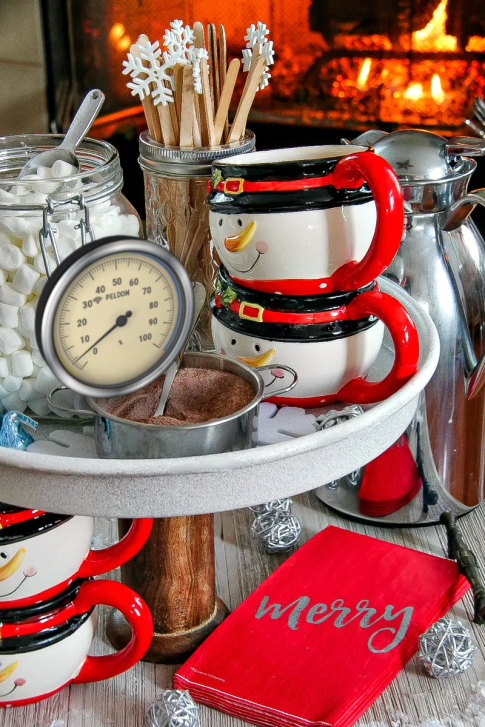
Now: 5
